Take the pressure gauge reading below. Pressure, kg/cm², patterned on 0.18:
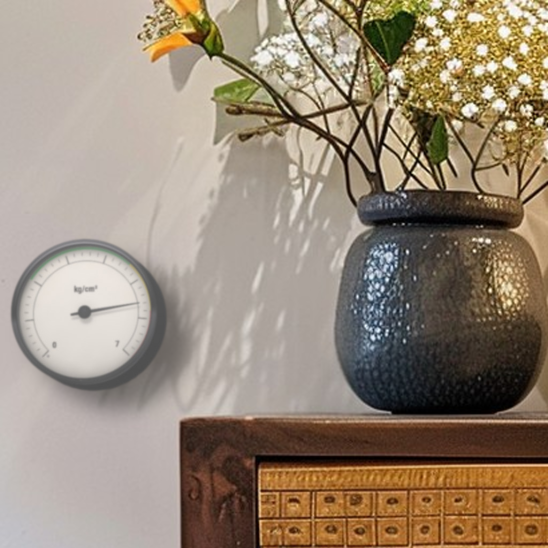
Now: 5.6
